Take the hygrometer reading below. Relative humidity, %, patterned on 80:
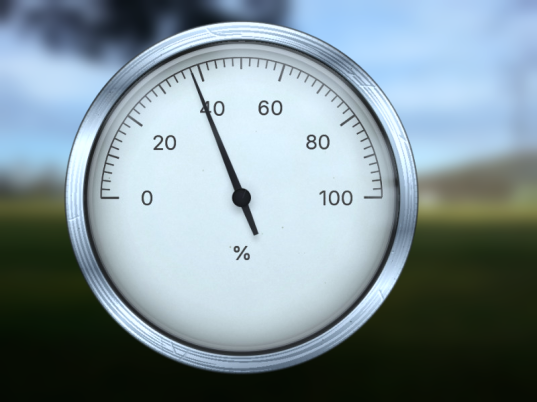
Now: 38
